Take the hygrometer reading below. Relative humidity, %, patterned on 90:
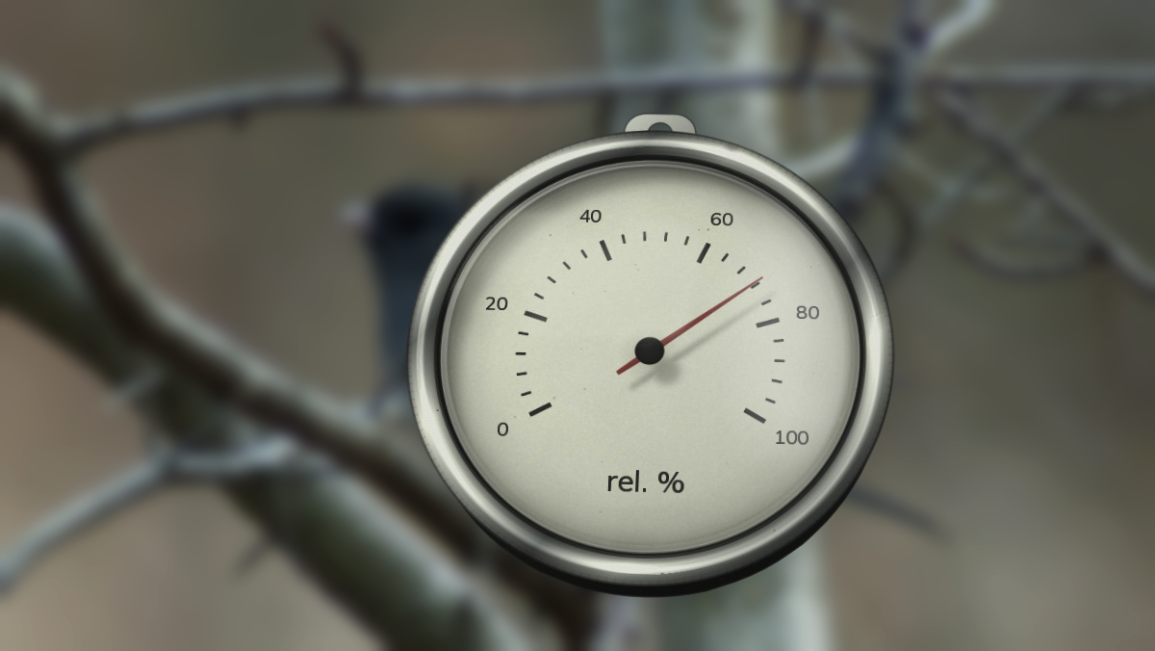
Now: 72
